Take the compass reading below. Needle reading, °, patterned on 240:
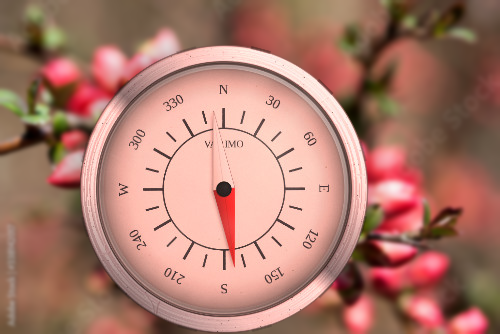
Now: 172.5
